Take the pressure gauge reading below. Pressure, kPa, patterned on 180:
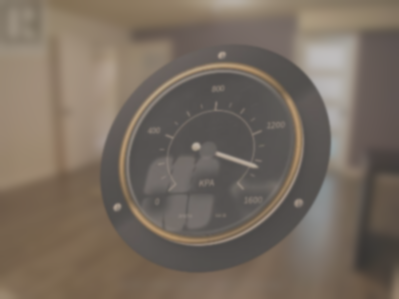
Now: 1450
